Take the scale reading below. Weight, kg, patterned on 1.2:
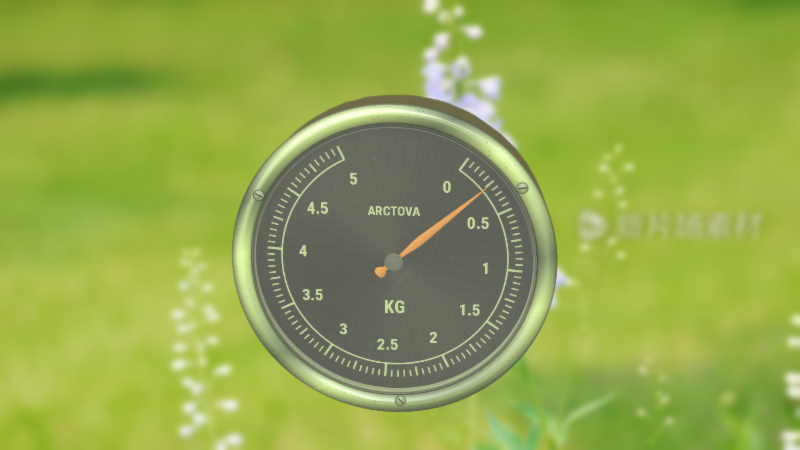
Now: 0.25
